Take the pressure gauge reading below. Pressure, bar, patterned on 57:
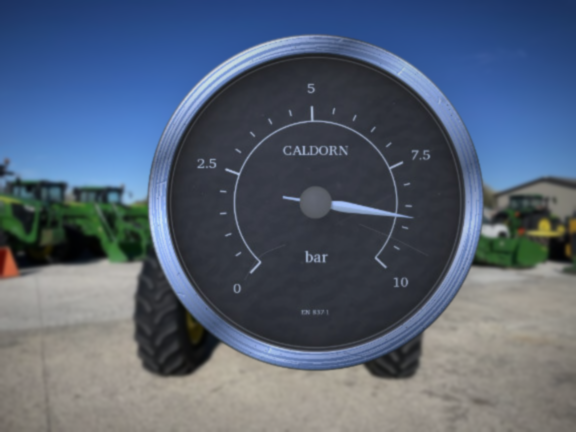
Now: 8.75
